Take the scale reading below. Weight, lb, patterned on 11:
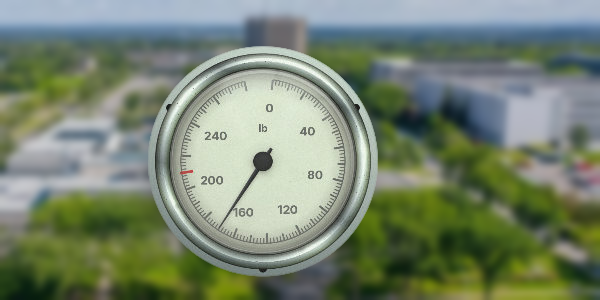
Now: 170
